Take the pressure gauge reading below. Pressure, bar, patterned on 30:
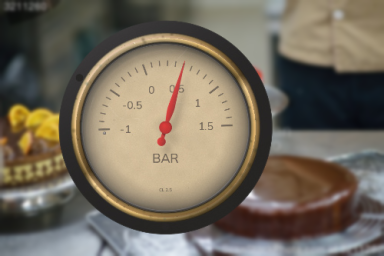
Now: 0.5
